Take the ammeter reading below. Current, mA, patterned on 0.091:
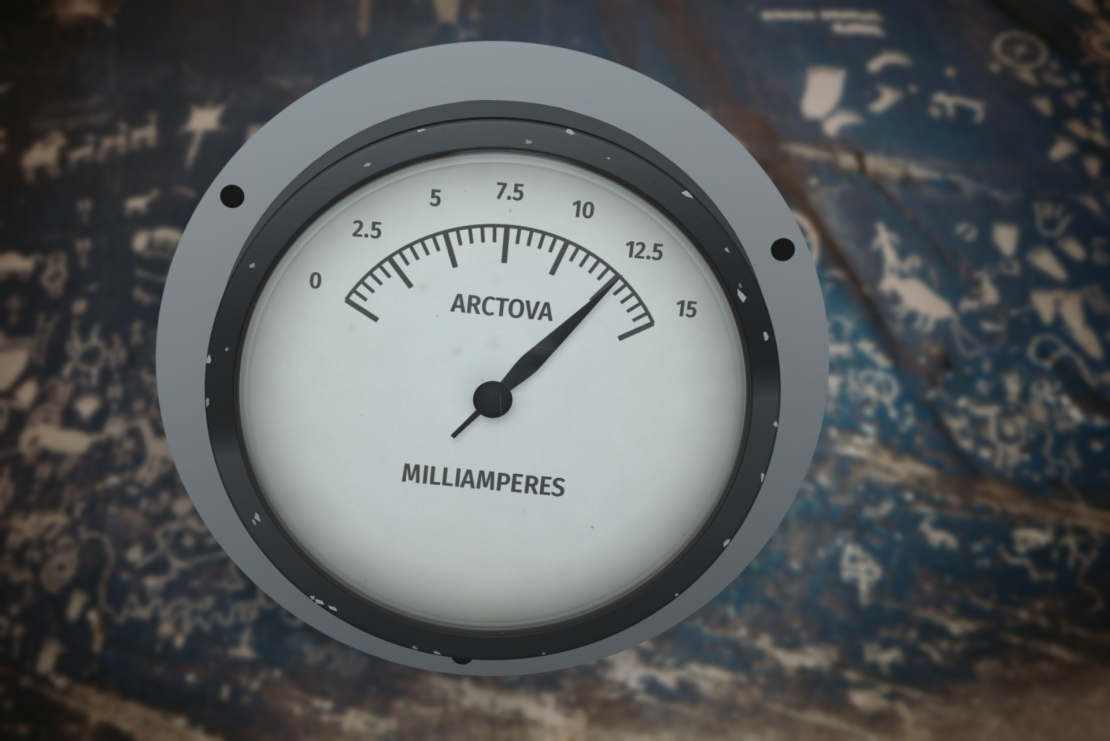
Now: 12.5
